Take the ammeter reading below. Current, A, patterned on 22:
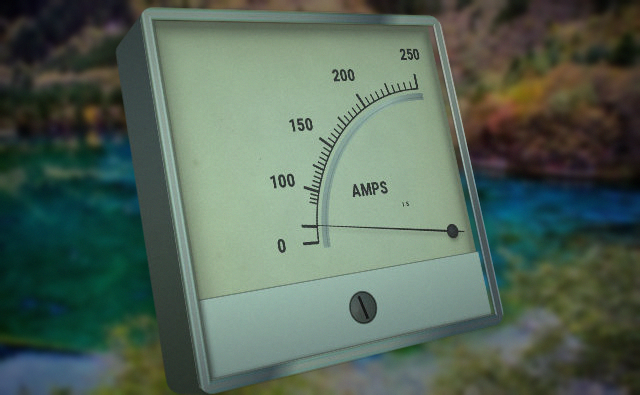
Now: 50
